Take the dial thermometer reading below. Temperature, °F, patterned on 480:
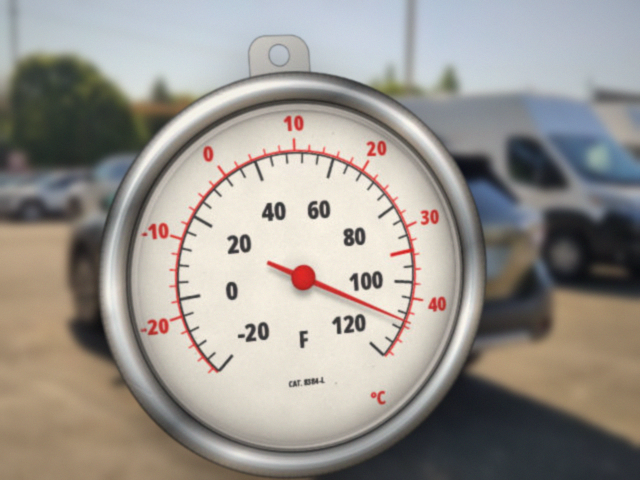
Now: 110
